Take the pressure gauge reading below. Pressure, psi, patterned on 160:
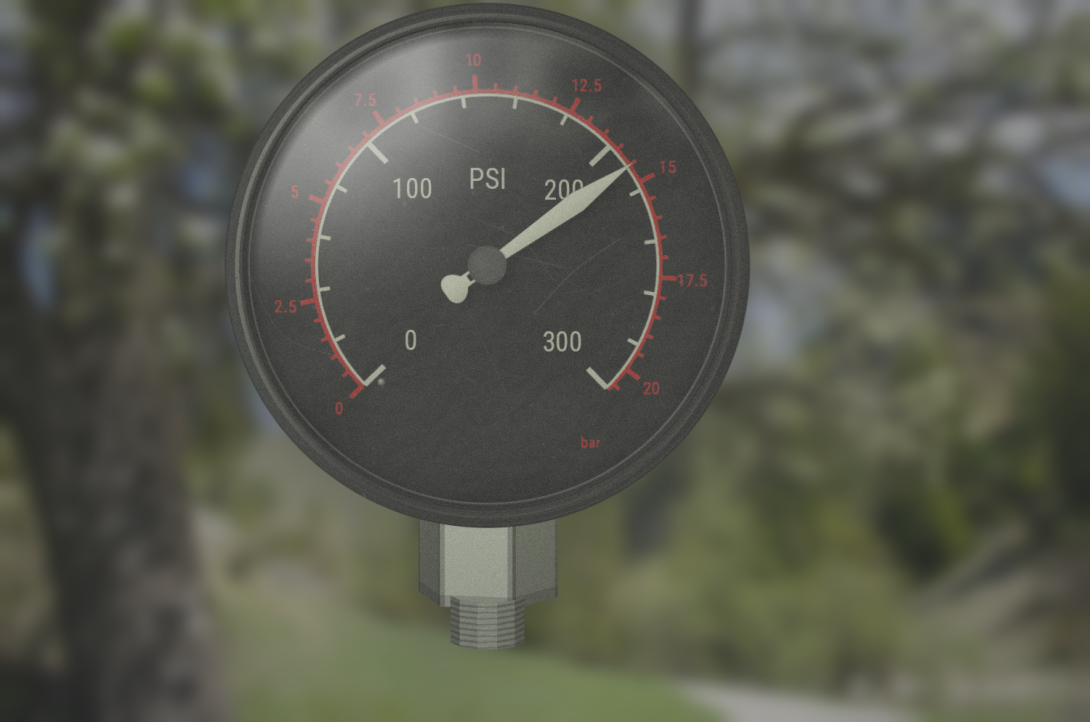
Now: 210
